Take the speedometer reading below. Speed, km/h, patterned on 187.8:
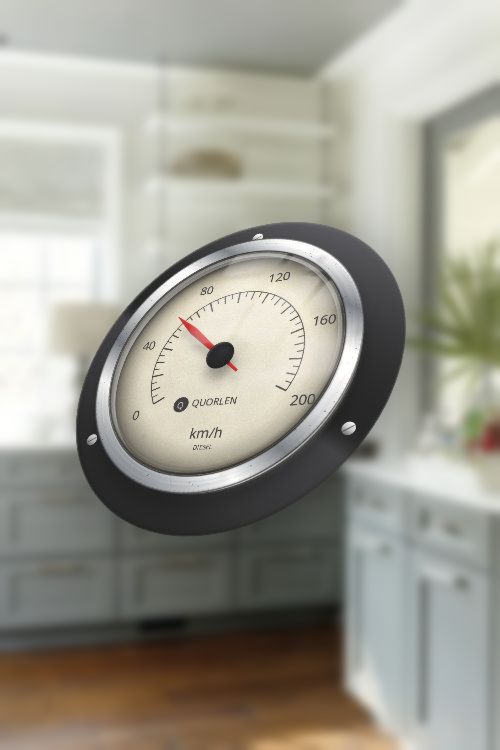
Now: 60
